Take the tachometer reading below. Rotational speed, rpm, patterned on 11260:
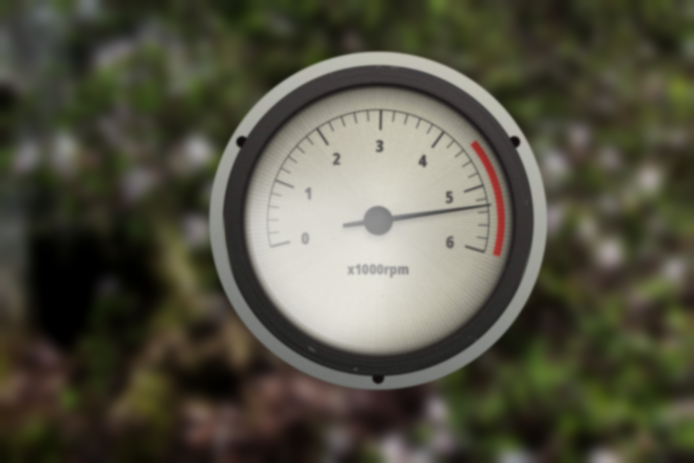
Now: 5300
